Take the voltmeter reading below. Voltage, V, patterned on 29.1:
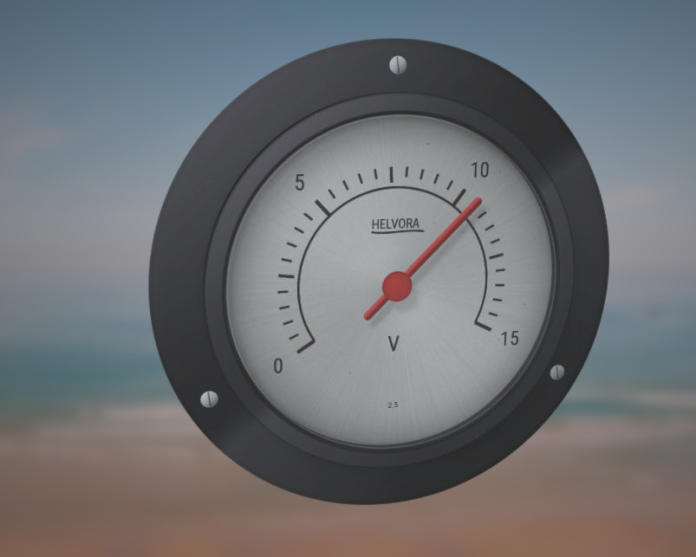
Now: 10.5
